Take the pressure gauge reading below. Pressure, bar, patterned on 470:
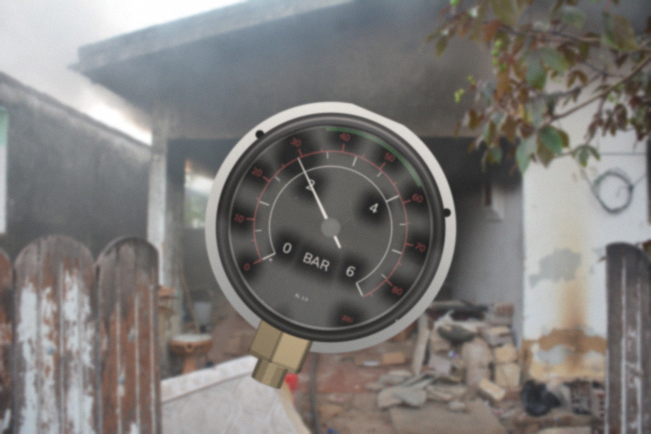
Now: 2
